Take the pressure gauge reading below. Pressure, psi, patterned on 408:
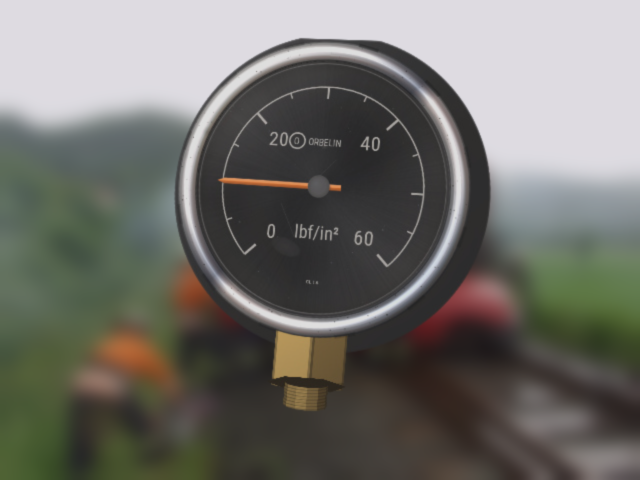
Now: 10
